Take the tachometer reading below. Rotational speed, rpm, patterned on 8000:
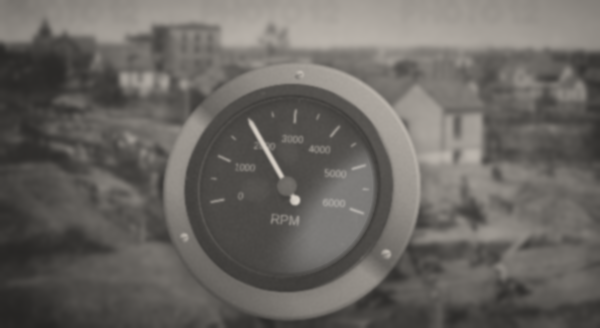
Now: 2000
